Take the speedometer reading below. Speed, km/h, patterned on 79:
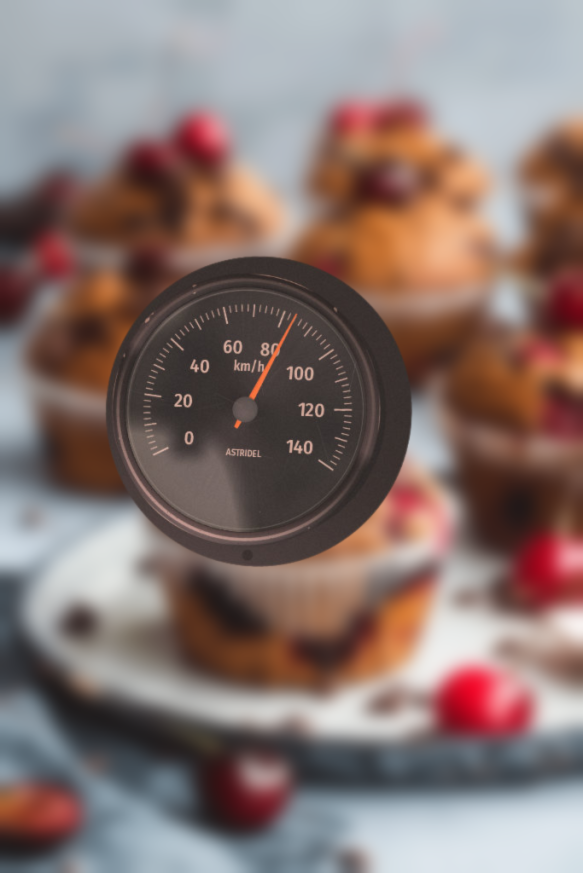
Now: 84
